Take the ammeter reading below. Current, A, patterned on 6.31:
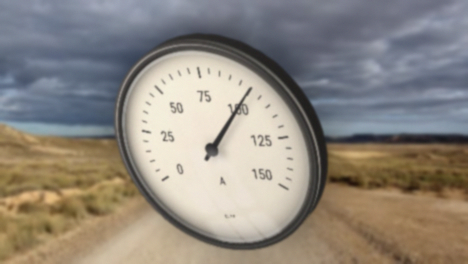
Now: 100
